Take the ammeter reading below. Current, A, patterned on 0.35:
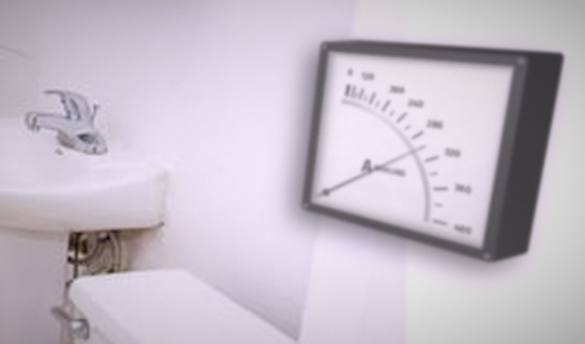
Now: 300
